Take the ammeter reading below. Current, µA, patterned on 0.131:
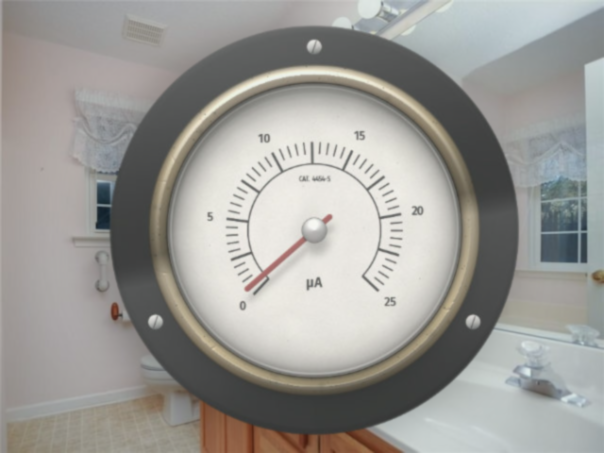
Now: 0.5
